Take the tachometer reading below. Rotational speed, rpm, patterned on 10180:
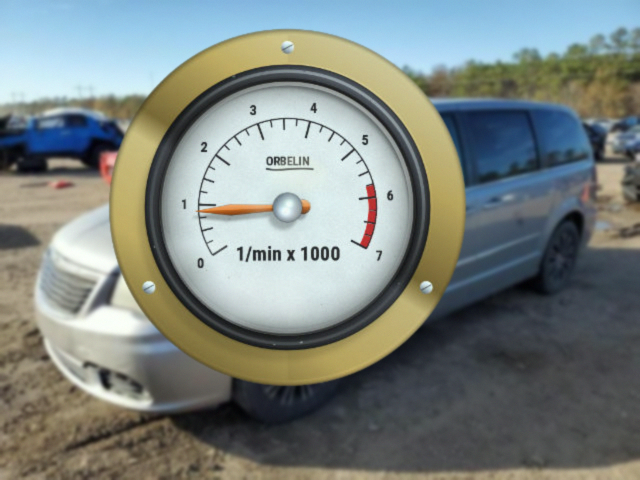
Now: 875
